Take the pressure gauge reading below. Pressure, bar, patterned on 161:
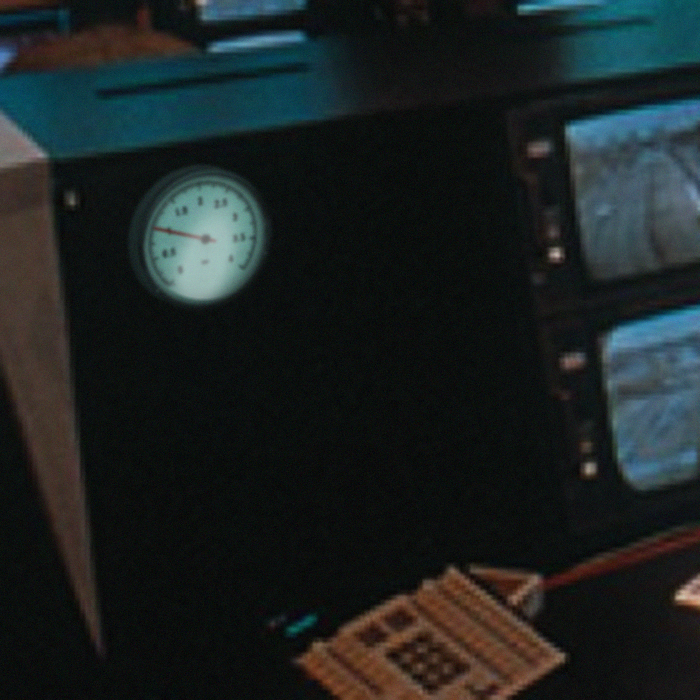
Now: 1
